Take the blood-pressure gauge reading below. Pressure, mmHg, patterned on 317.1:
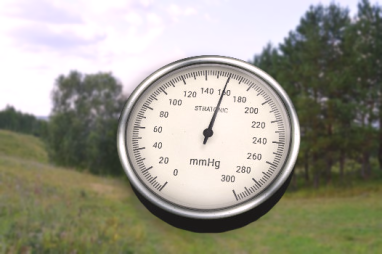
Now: 160
